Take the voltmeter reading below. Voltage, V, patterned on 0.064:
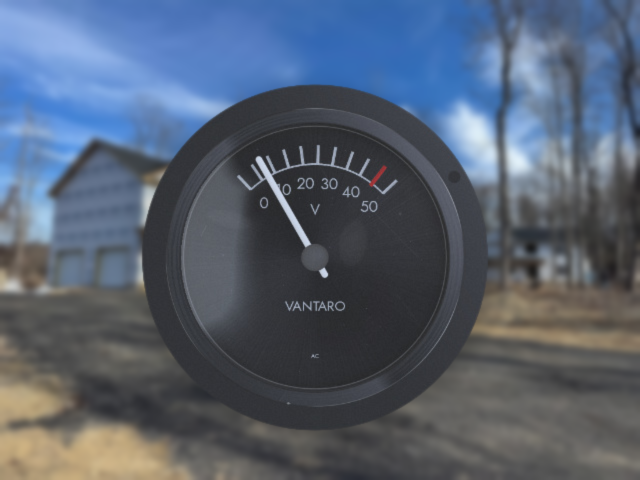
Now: 7.5
